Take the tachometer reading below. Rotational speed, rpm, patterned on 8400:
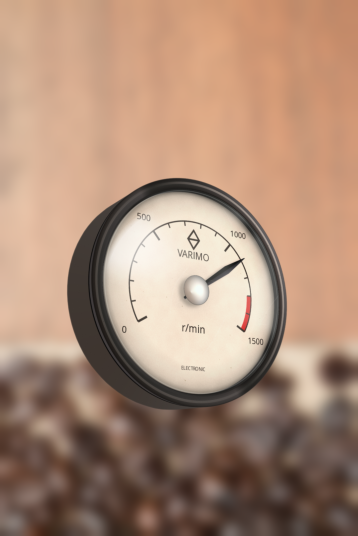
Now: 1100
